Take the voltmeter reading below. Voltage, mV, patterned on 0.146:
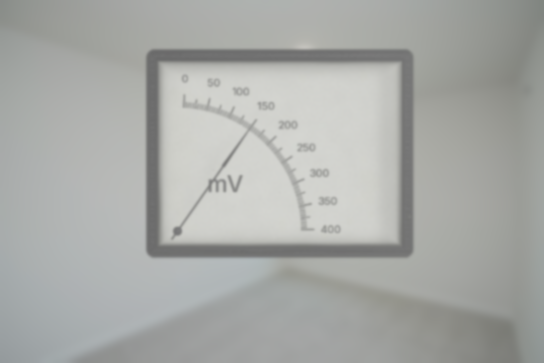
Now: 150
